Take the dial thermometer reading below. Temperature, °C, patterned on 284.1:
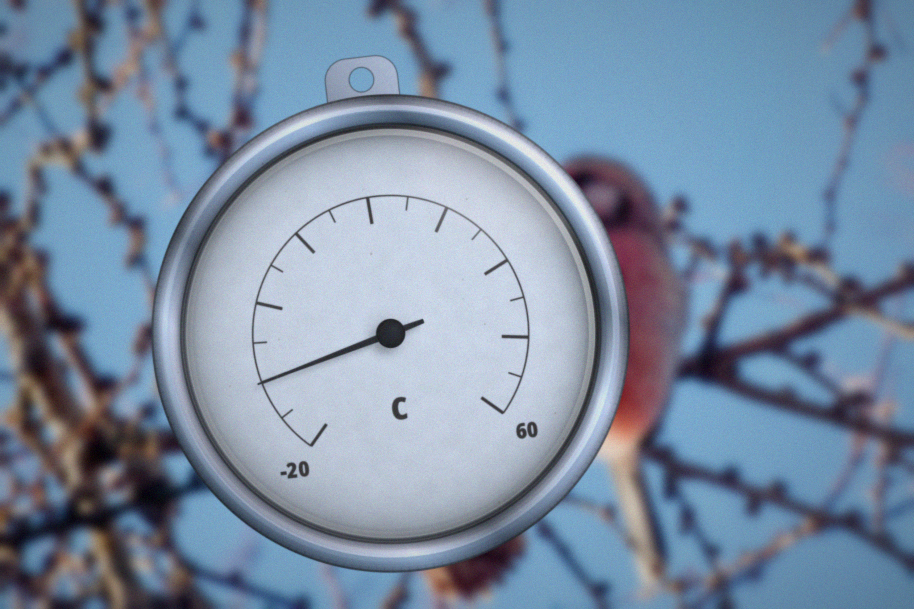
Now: -10
